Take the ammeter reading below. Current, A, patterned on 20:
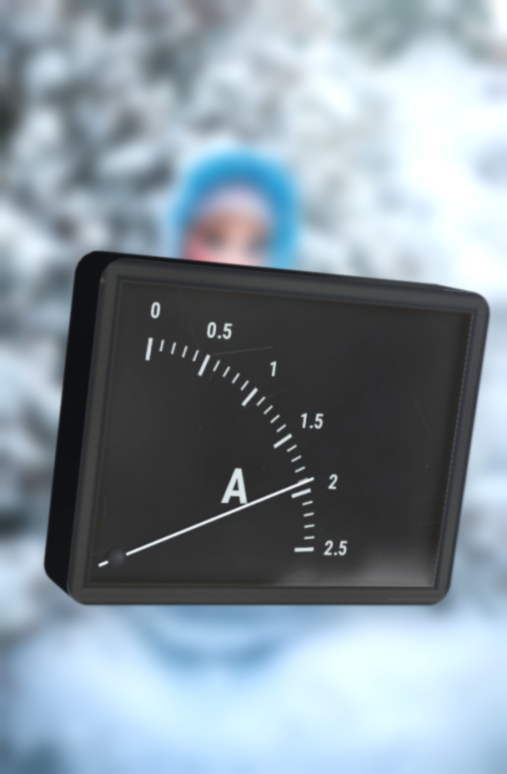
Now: 1.9
